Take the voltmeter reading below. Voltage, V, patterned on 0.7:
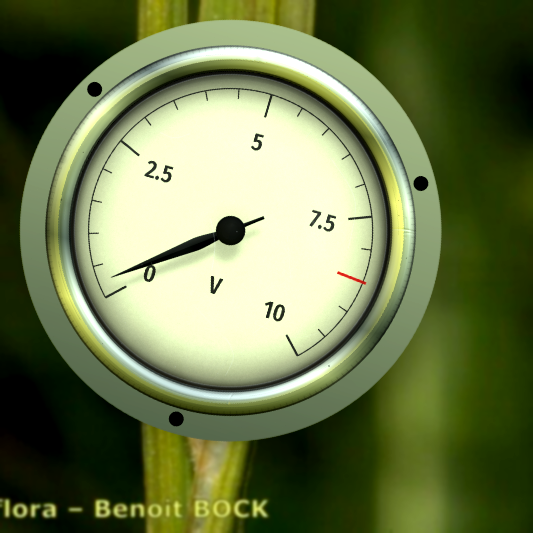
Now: 0.25
